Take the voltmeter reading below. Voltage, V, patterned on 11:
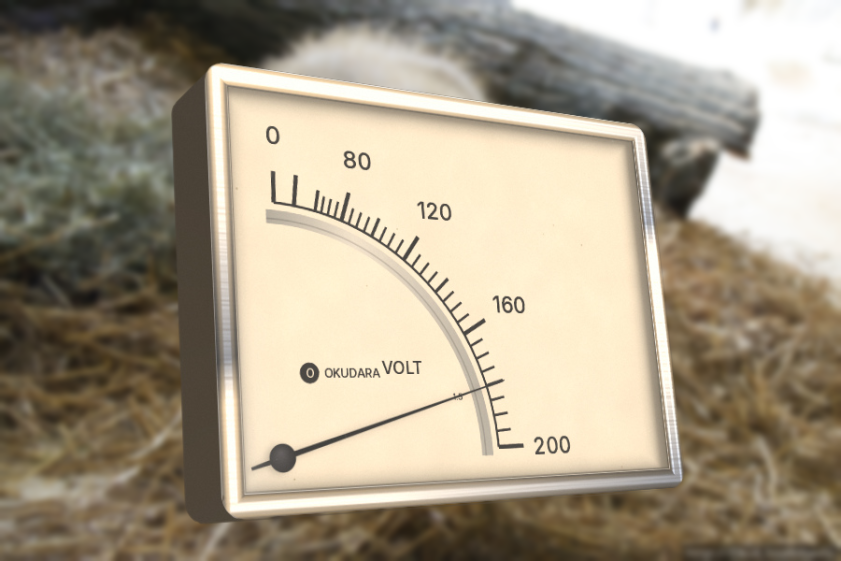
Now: 180
